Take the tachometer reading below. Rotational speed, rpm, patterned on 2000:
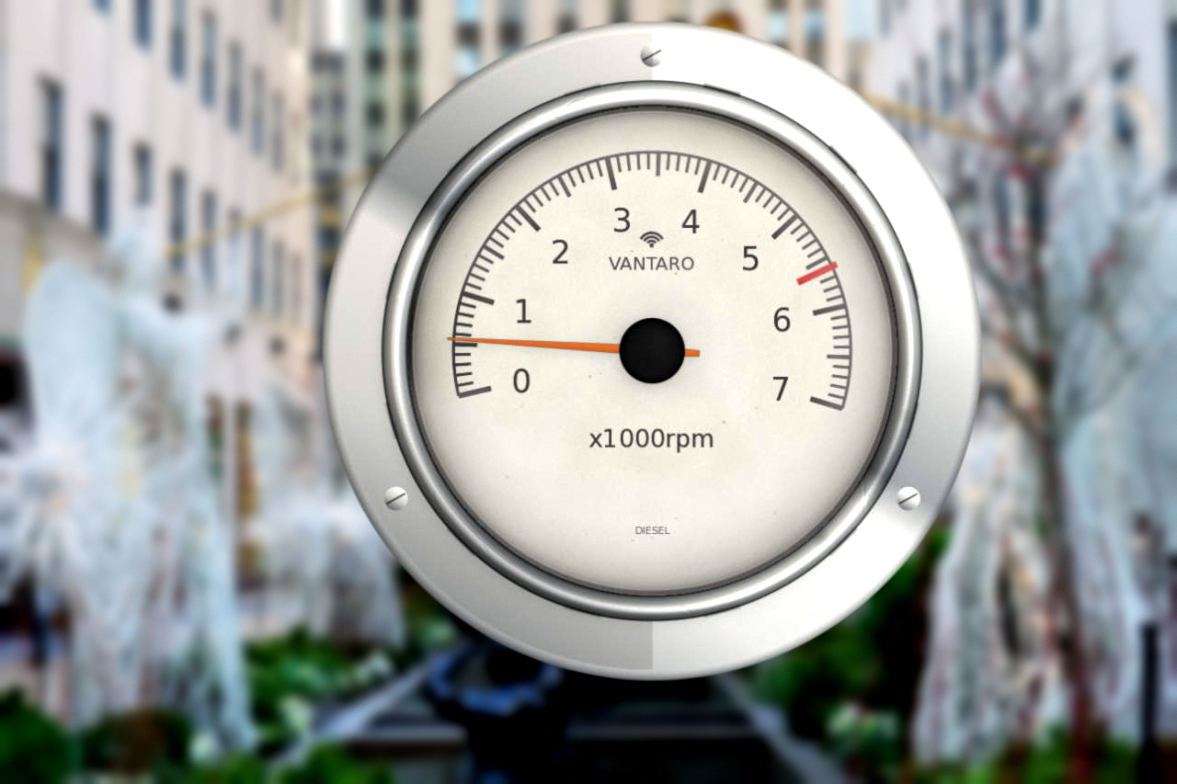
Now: 550
